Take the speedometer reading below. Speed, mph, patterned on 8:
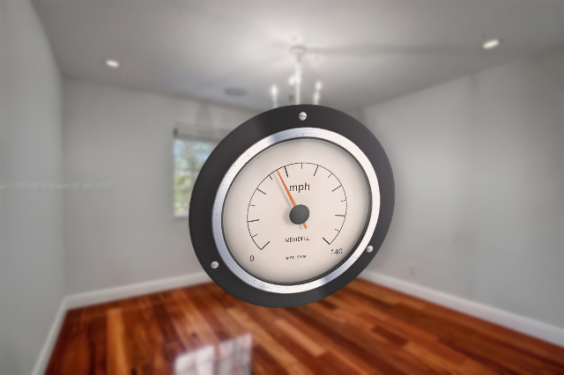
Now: 55
